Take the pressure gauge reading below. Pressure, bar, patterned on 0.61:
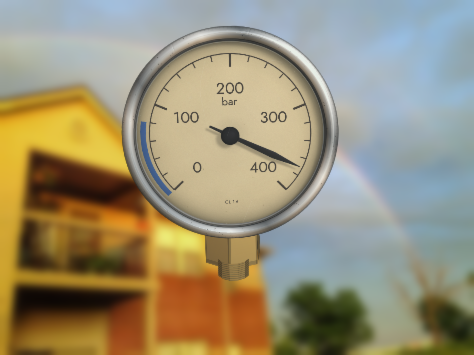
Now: 370
